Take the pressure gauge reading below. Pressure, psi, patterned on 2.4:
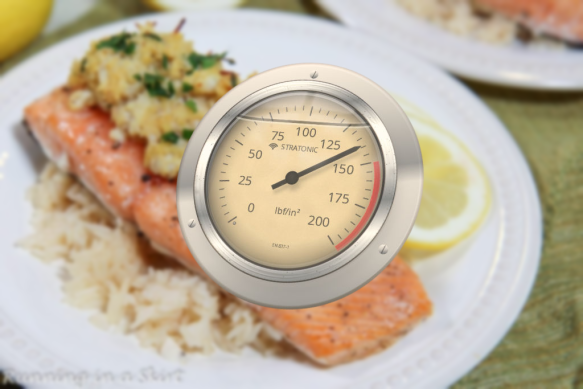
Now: 140
